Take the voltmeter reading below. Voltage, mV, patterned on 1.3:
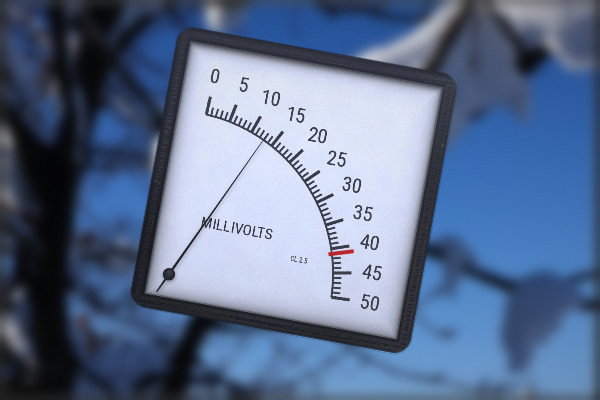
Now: 13
